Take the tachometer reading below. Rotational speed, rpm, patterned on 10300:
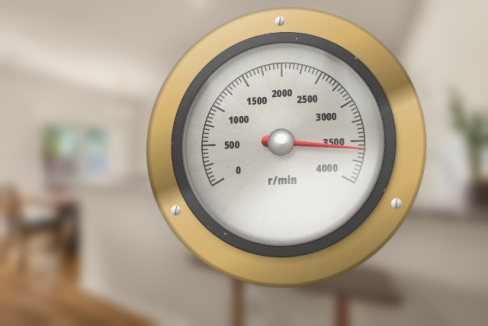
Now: 3600
